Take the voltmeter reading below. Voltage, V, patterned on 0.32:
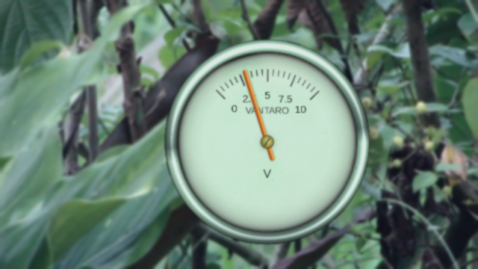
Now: 3
